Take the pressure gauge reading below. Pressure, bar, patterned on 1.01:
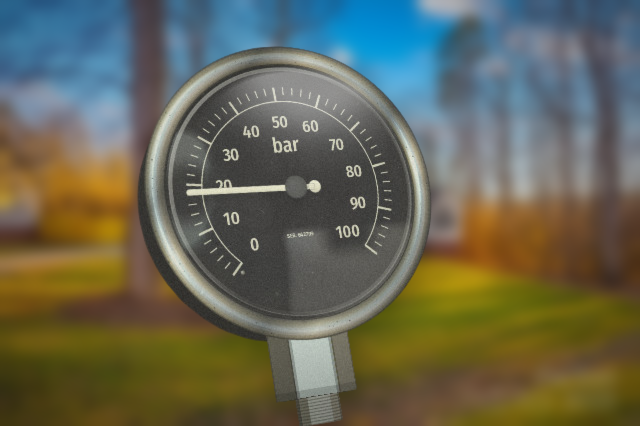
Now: 18
